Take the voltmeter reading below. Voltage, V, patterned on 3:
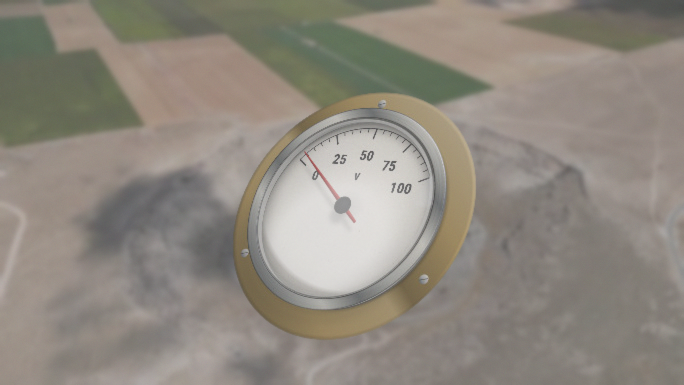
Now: 5
